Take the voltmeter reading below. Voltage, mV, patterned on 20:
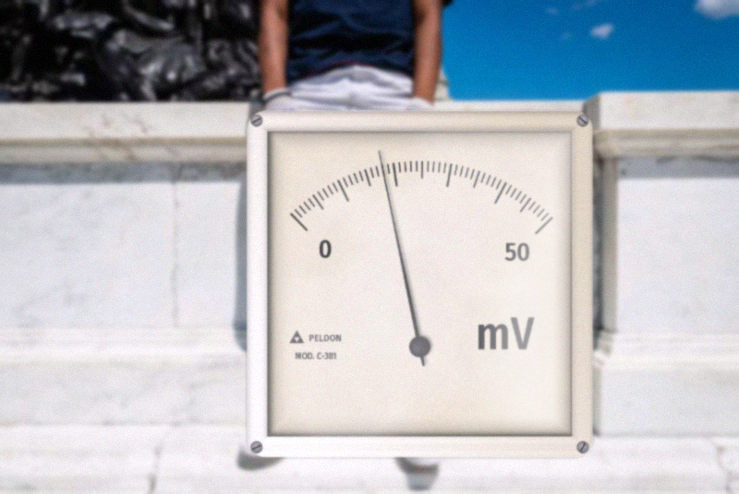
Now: 18
